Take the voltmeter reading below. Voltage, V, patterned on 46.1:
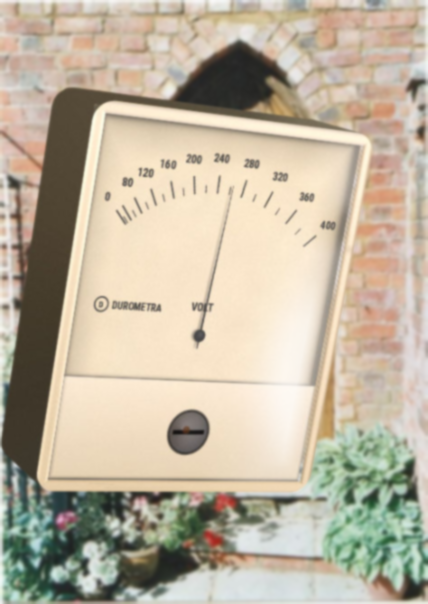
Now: 260
